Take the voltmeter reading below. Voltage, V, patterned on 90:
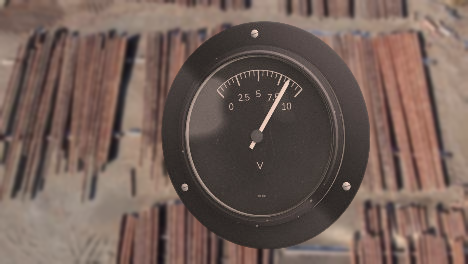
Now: 8.5
